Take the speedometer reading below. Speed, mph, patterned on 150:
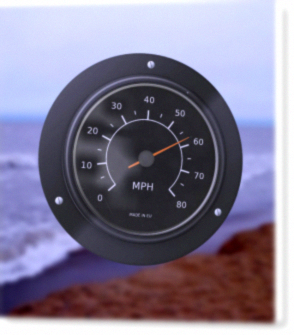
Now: 57.5
